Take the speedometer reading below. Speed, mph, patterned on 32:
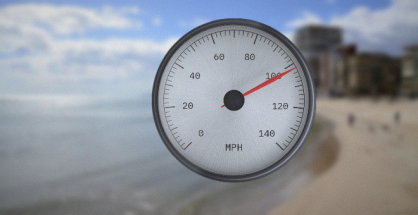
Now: 102
